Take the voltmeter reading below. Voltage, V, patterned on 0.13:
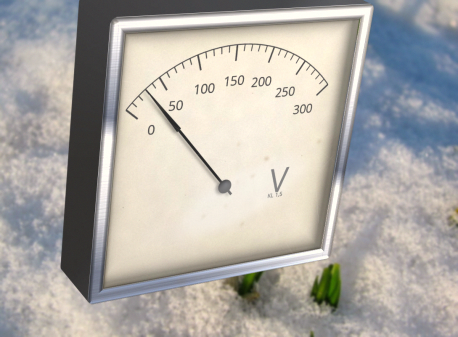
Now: 30
